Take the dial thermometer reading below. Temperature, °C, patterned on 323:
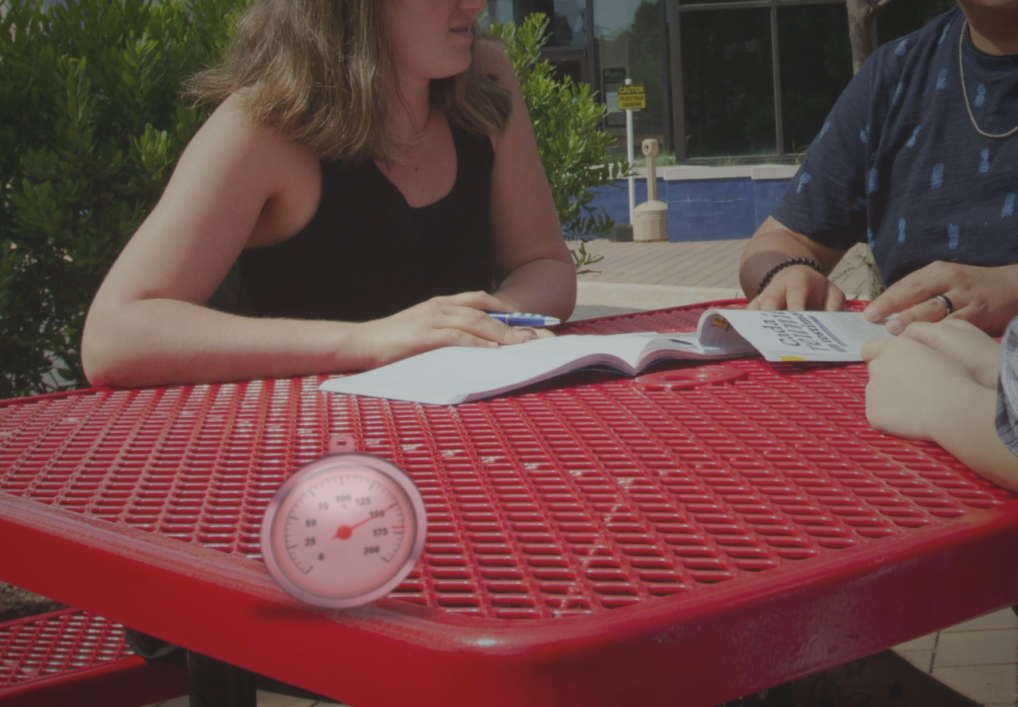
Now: 150
